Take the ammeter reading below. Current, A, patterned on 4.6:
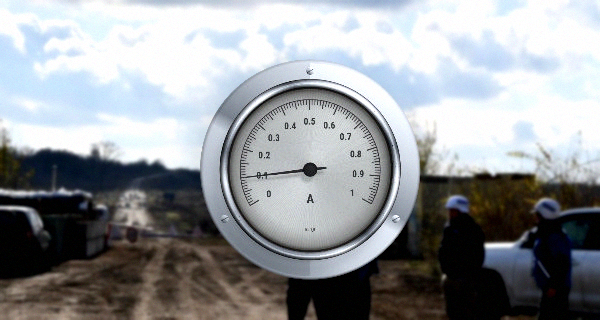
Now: 0.1
